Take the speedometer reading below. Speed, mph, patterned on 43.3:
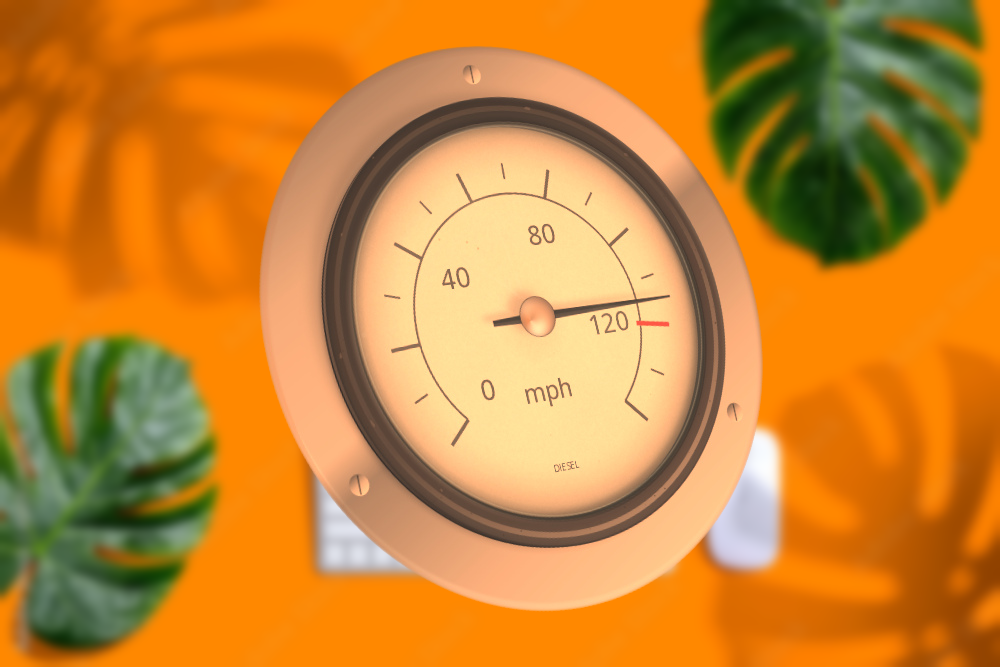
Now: 115
